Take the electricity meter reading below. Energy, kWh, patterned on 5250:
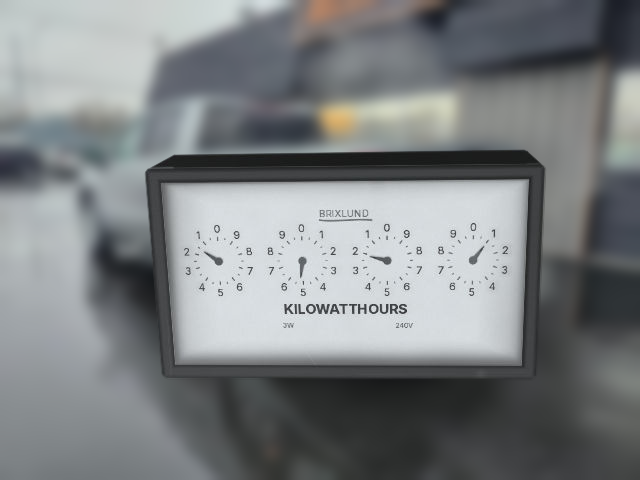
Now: 1521
